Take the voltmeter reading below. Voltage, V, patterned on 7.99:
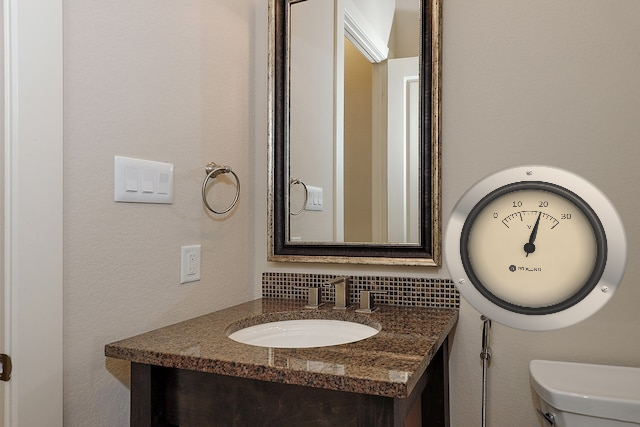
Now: 20
